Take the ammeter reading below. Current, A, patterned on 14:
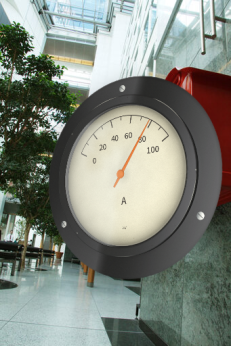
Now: 80
